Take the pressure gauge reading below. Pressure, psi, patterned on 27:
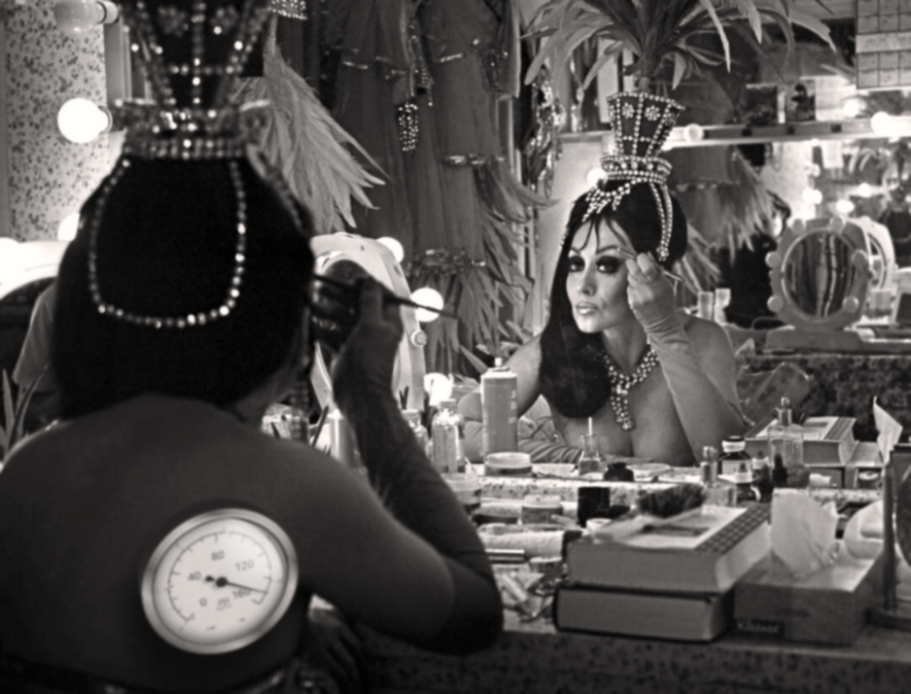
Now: 150
